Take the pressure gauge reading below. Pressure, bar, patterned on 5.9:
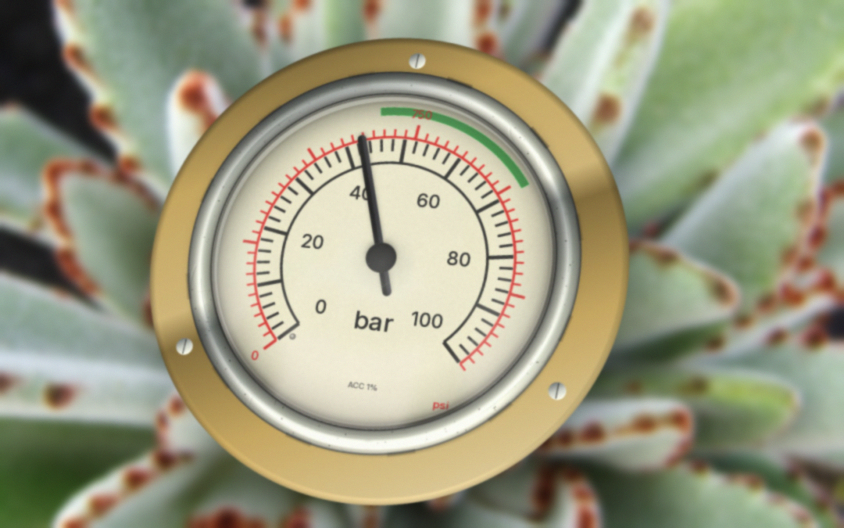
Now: 43
